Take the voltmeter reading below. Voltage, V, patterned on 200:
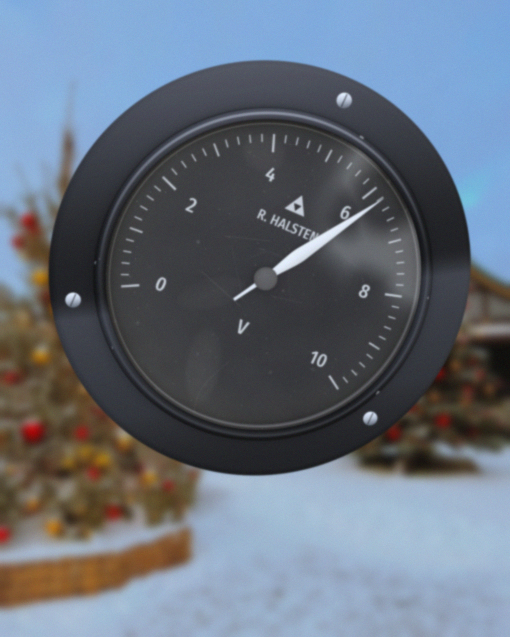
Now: 6.2
